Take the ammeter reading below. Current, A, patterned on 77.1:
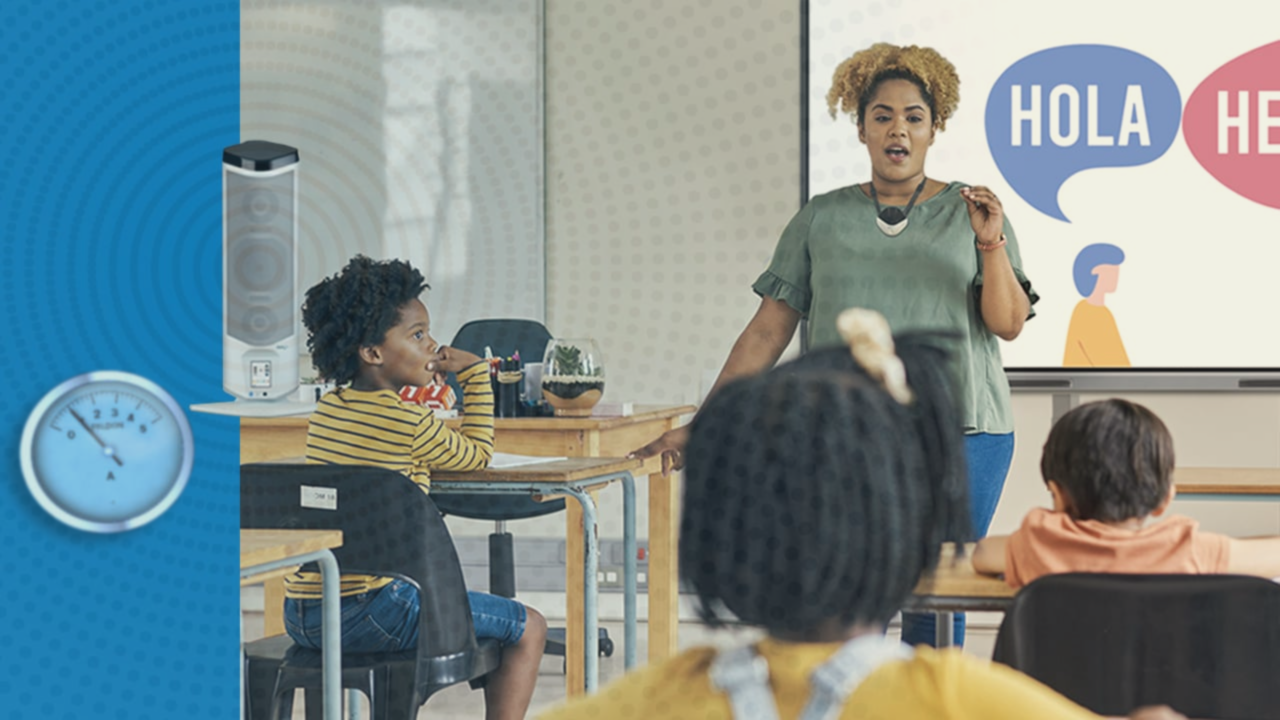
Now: 1
